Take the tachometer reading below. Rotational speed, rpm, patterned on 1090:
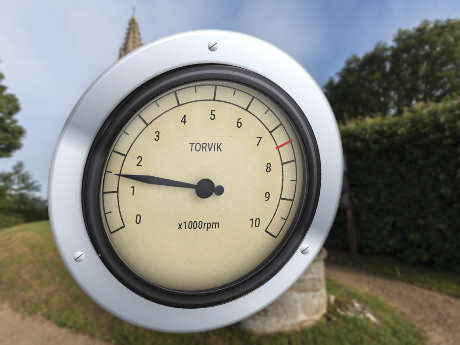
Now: 1500
